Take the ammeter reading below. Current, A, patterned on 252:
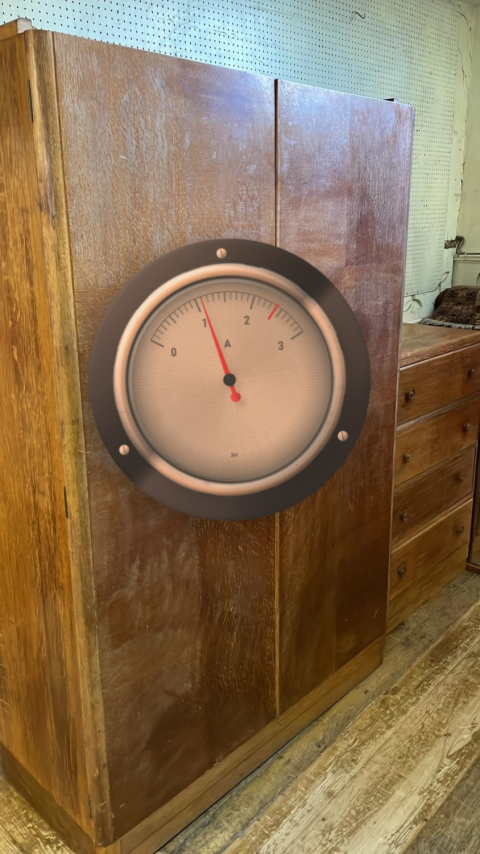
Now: 1.1
